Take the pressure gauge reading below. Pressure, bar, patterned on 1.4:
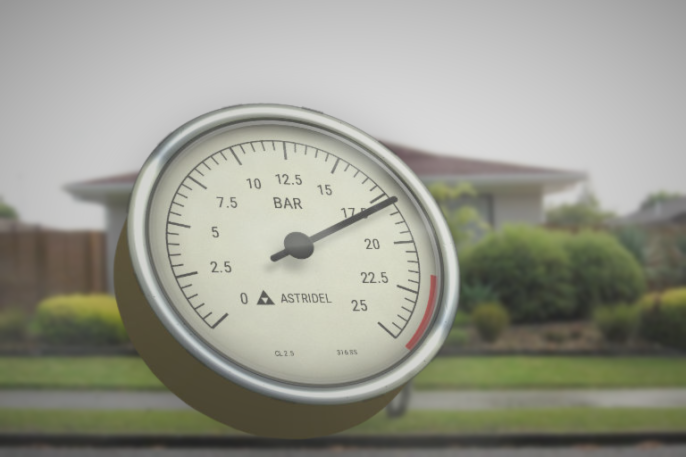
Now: 18
